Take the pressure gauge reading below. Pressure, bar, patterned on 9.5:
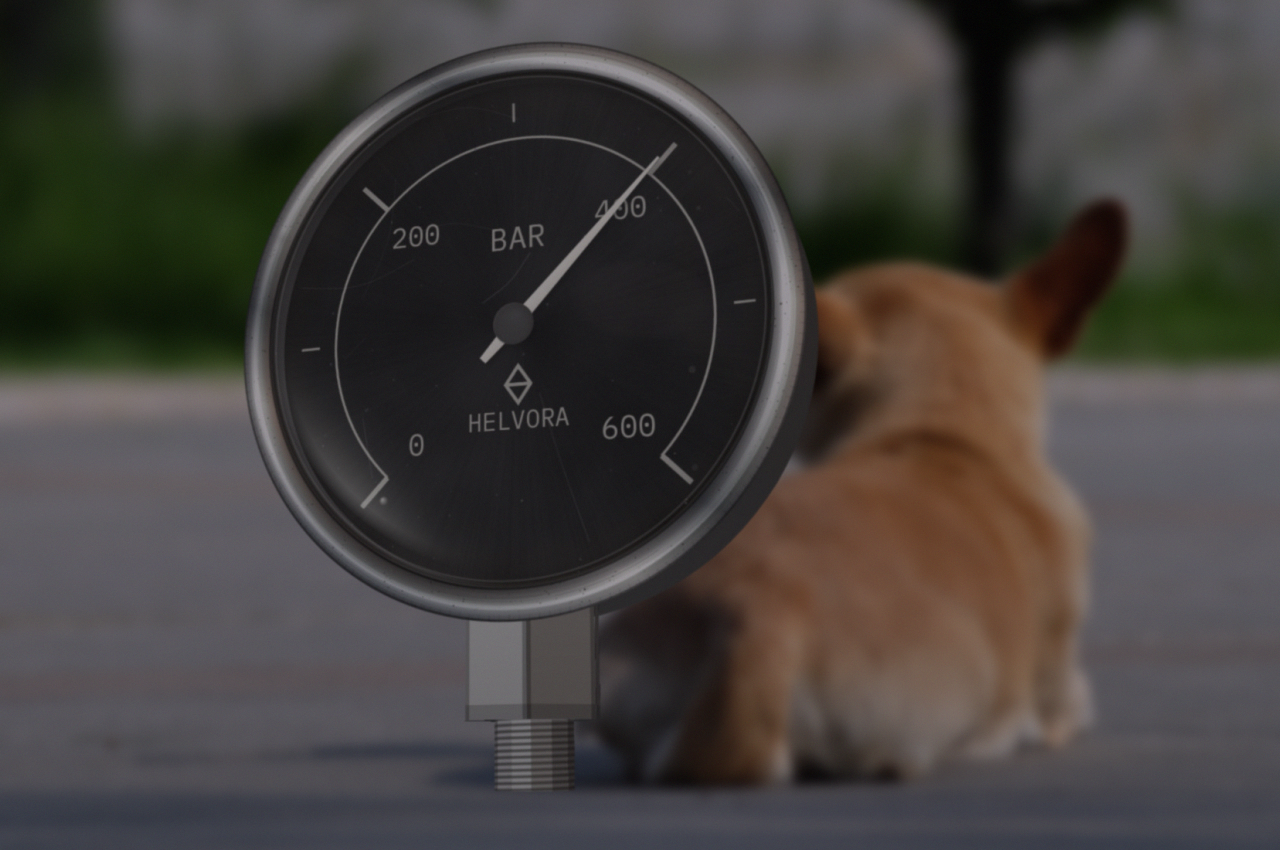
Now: 400
